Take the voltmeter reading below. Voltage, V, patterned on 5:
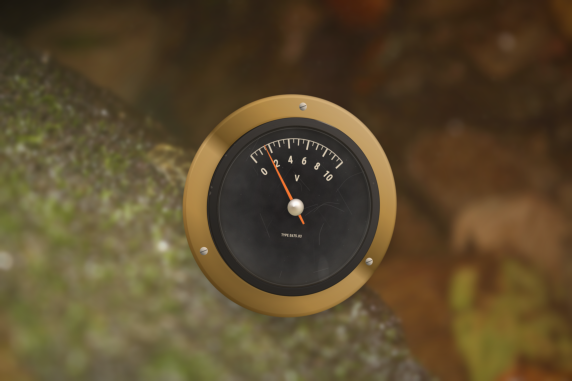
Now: 1.5
